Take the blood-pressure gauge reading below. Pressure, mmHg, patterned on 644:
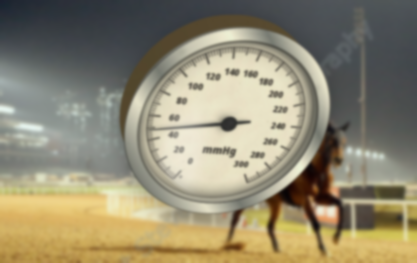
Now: 50
